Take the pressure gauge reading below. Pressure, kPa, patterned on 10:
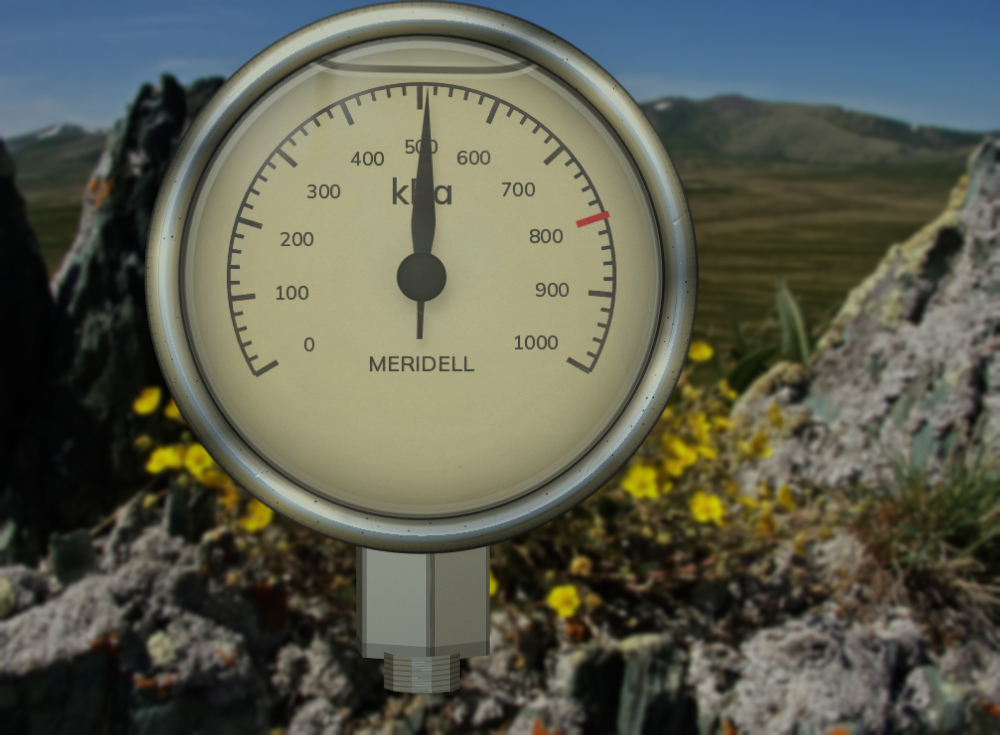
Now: 510
